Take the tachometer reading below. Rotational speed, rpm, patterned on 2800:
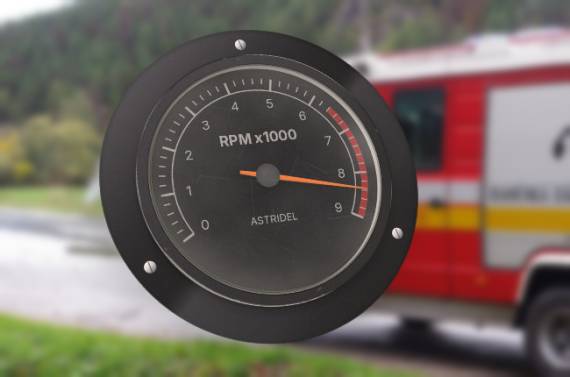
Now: 8400
